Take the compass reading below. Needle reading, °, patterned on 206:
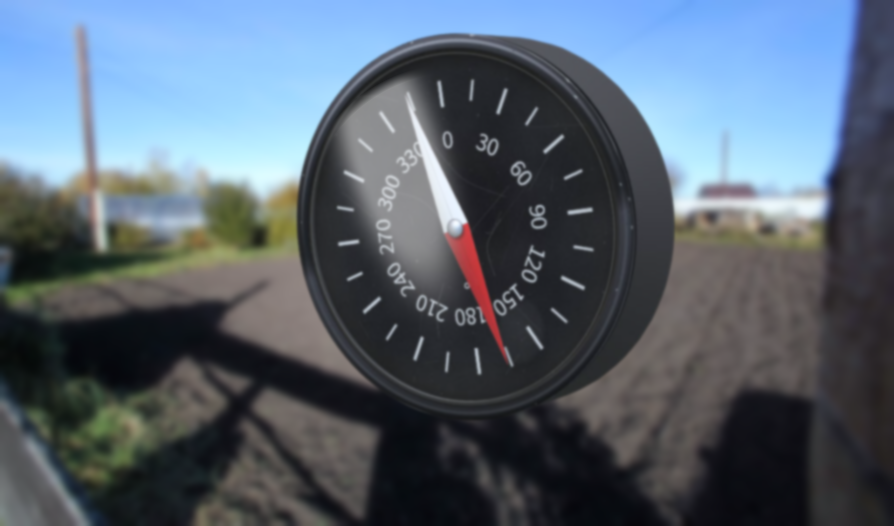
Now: 165
